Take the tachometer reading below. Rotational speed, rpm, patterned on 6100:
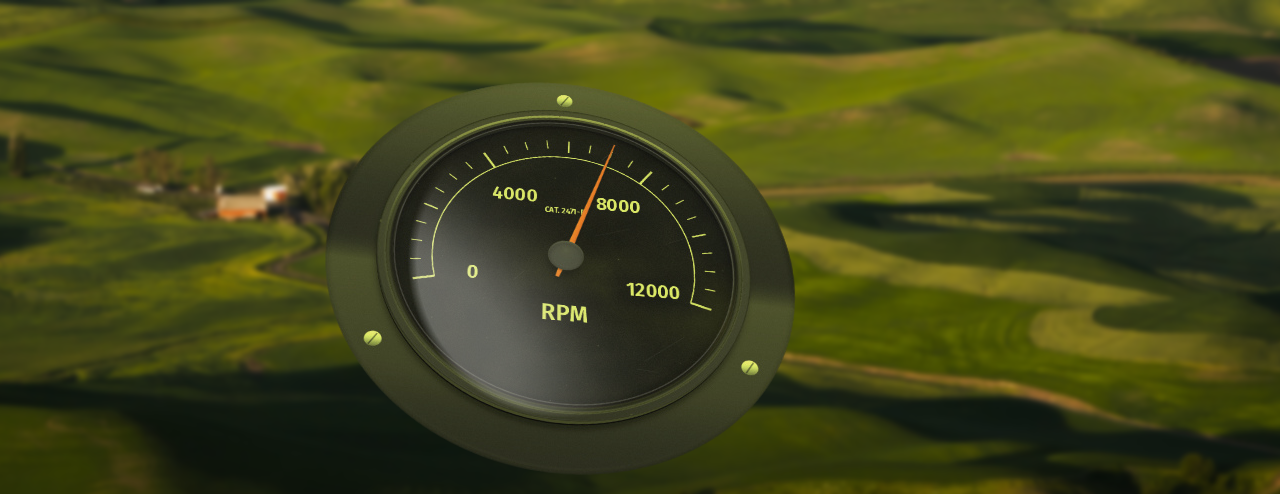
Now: 7000
